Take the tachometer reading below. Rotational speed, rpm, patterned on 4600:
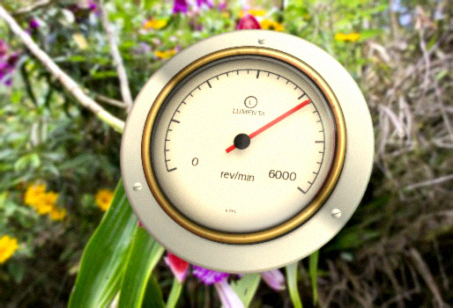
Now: 4200
